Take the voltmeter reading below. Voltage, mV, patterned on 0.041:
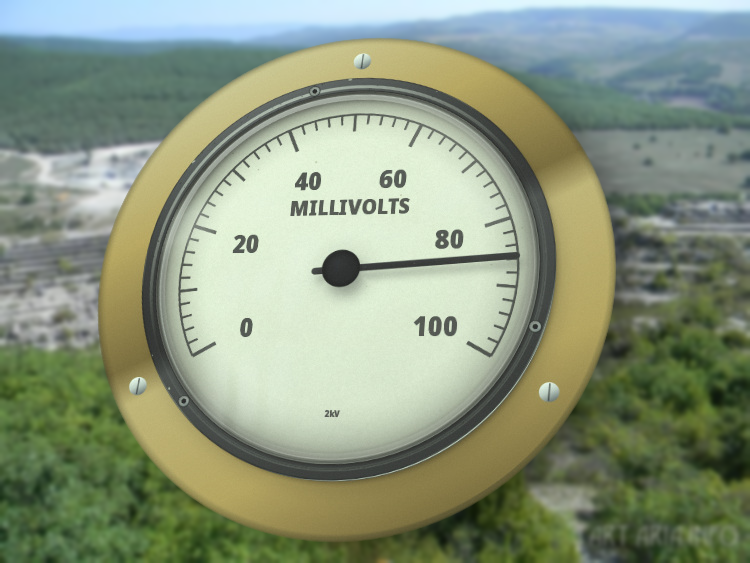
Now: 86
